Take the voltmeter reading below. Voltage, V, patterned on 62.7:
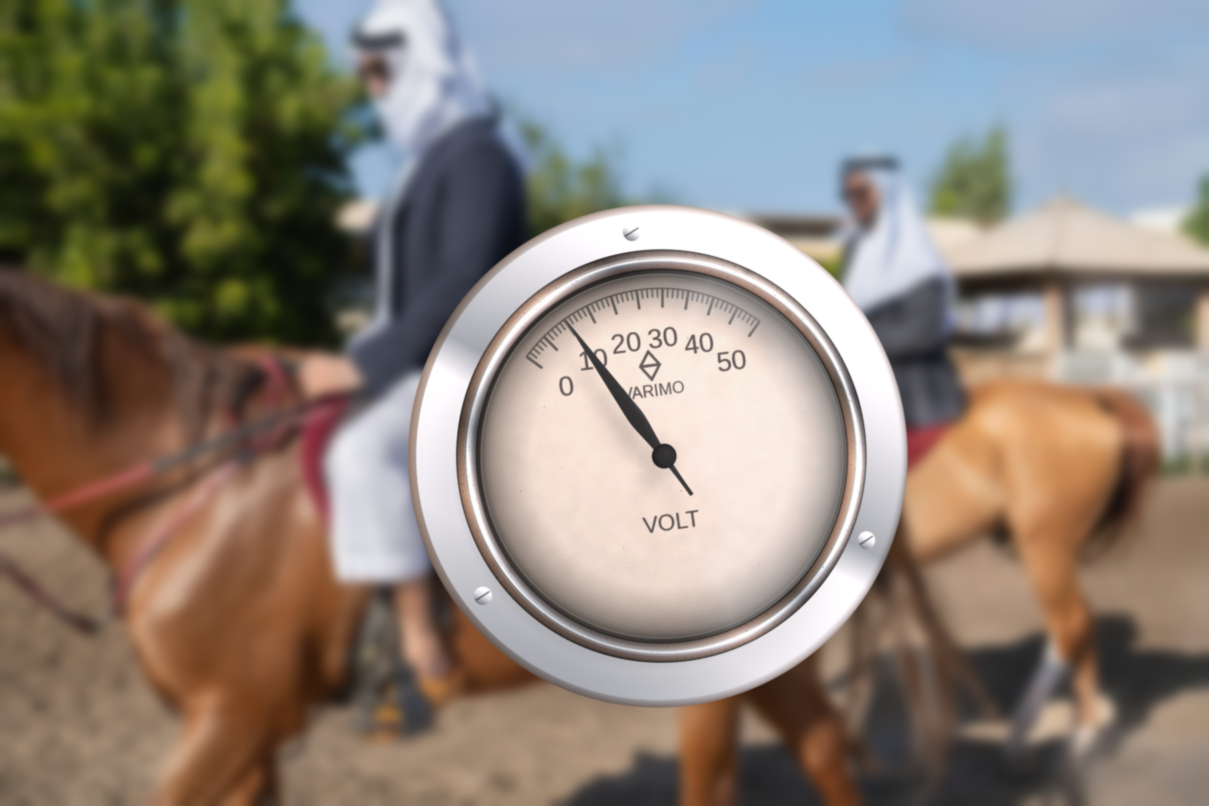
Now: 10
